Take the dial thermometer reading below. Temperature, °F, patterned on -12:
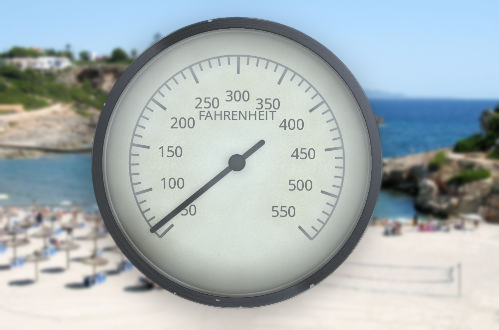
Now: 60
